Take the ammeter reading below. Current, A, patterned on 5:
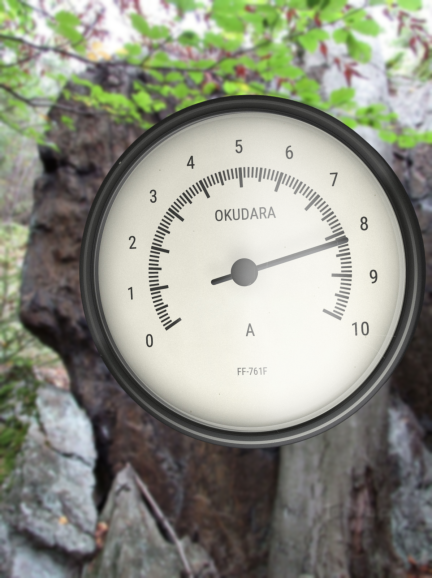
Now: 8.2
